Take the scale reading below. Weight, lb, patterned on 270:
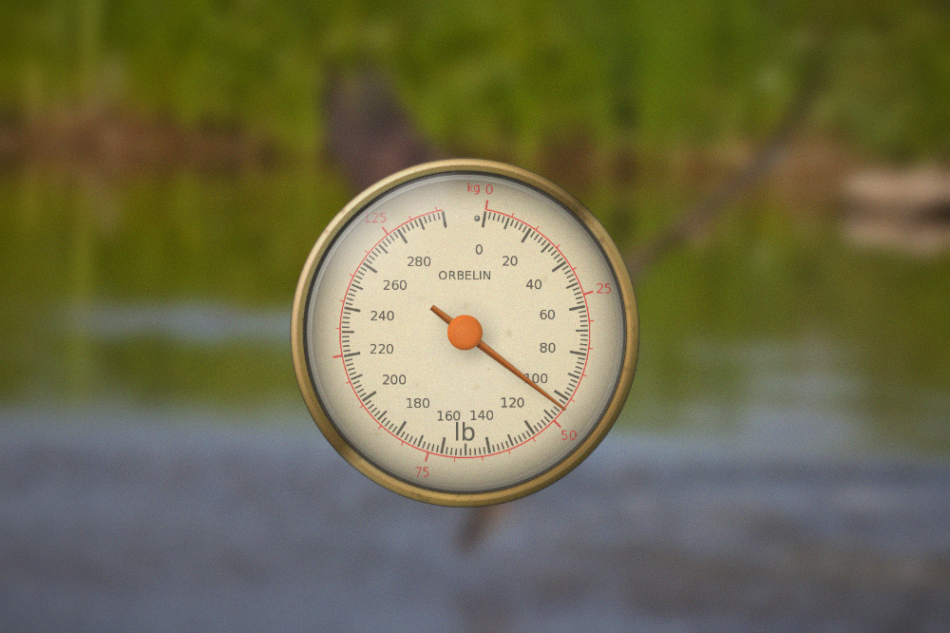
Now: 104
